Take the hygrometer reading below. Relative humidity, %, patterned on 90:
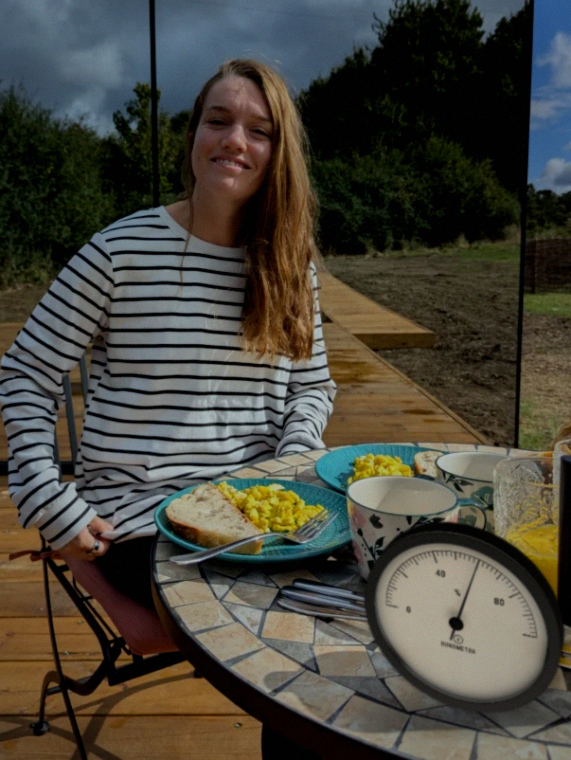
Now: 60
